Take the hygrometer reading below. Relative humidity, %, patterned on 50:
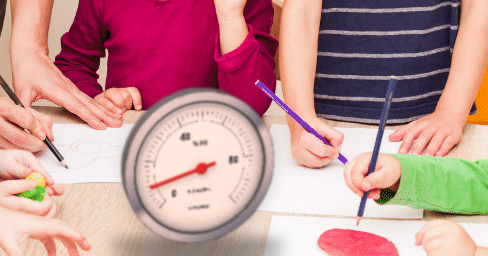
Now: 10
